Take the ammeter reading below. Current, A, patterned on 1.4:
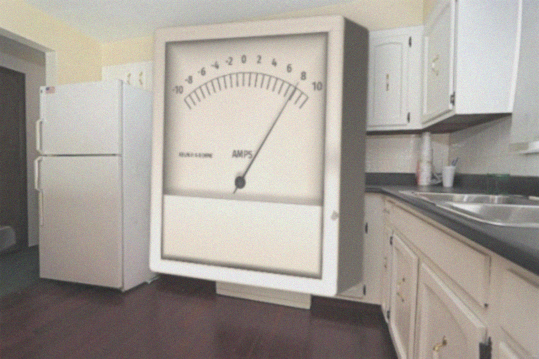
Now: 8
